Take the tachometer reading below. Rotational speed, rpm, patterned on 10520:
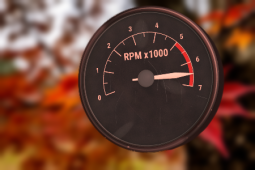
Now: 6500
